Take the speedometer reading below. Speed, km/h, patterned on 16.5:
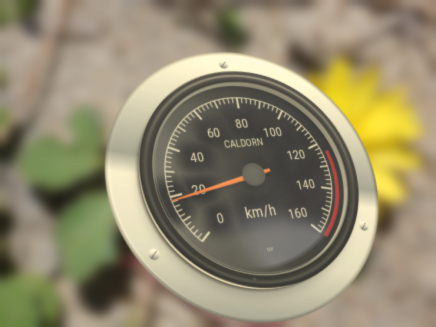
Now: 18
